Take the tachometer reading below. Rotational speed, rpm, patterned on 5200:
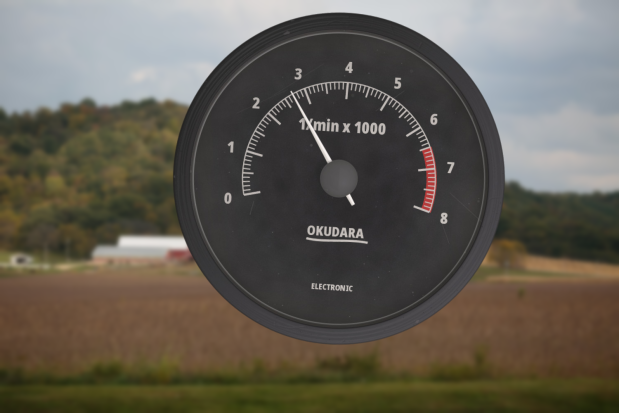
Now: 2700
